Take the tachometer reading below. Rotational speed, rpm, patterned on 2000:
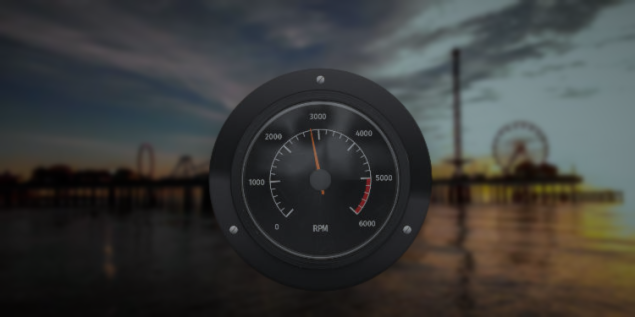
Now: 2800
